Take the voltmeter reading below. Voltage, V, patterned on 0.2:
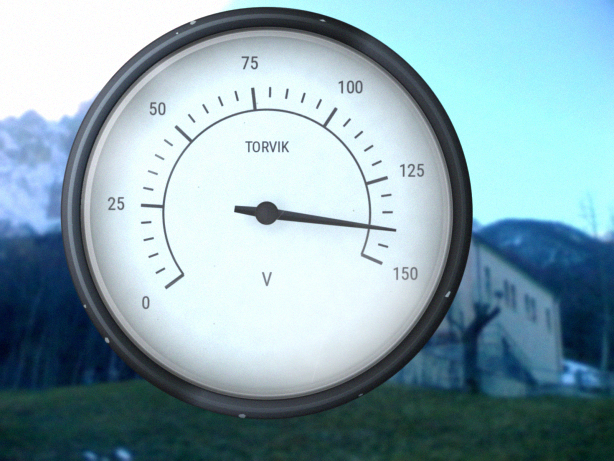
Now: 140
